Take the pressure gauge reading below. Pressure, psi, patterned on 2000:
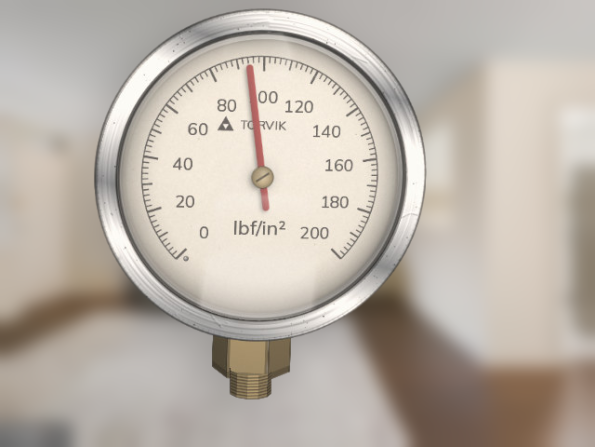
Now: 94
